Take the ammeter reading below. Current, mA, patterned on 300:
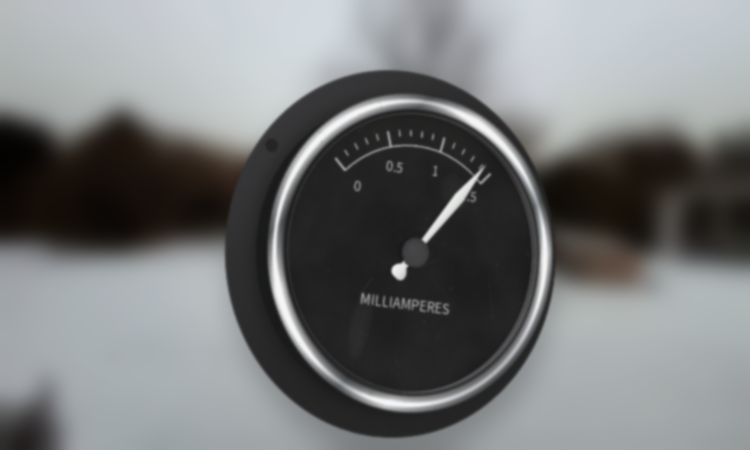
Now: 1.4
